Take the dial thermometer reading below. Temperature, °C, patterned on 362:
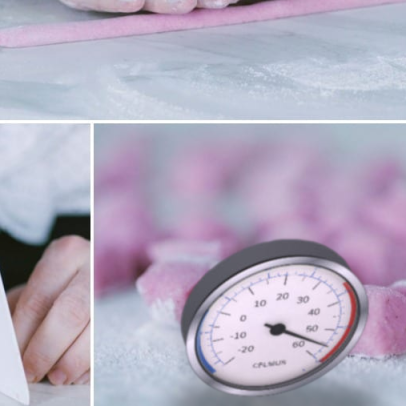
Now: 55
